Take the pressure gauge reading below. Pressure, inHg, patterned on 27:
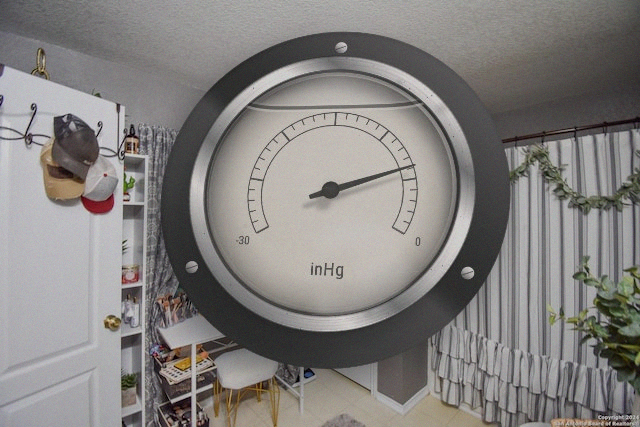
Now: -6
